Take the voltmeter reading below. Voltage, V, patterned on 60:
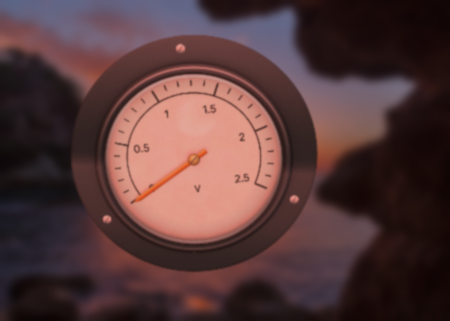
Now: 0
